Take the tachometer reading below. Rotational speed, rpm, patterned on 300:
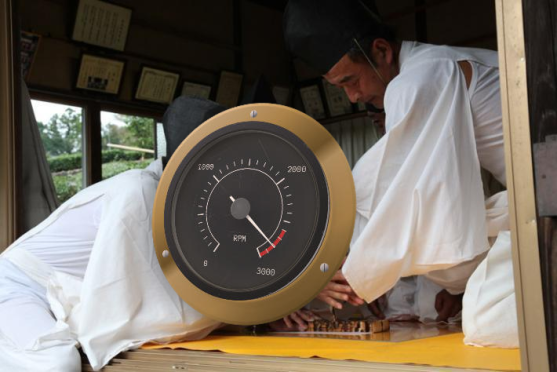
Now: 2800
